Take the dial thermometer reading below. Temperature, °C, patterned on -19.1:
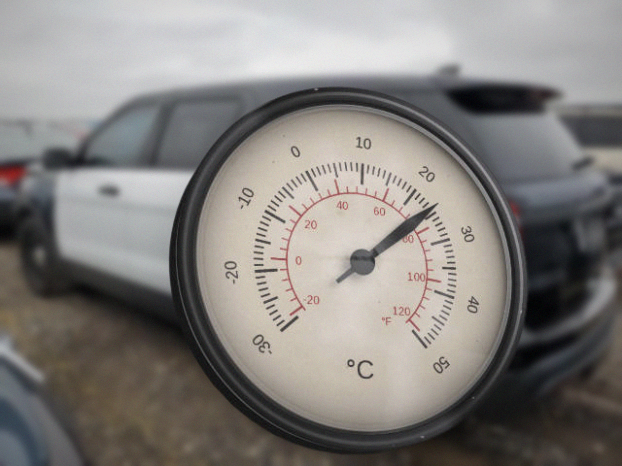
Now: 24
